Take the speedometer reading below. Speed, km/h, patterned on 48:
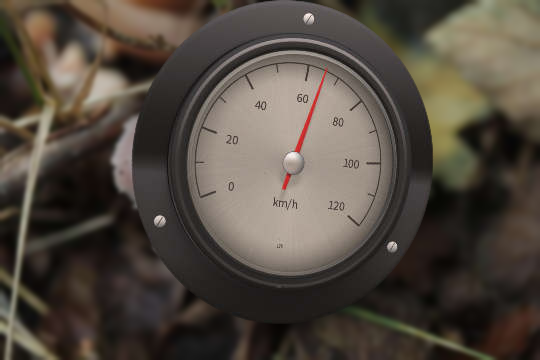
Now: 65
